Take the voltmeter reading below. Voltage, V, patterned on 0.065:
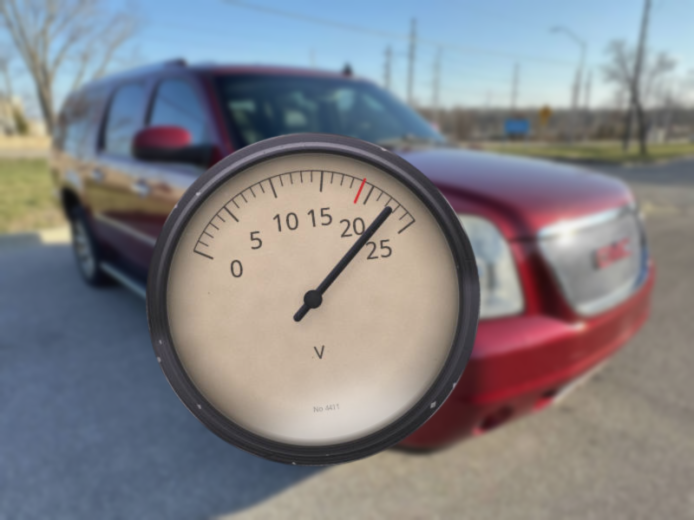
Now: 22.5
